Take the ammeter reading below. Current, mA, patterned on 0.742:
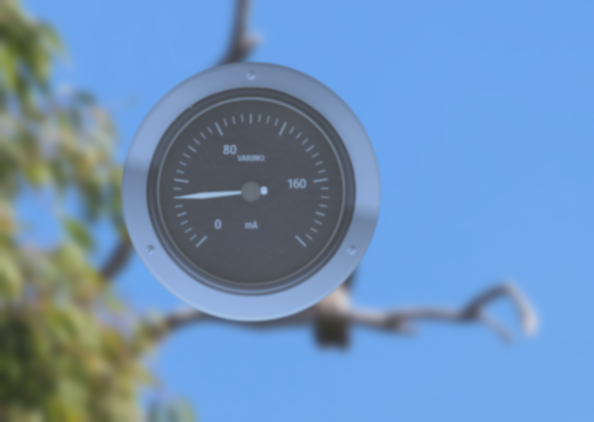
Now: 30
